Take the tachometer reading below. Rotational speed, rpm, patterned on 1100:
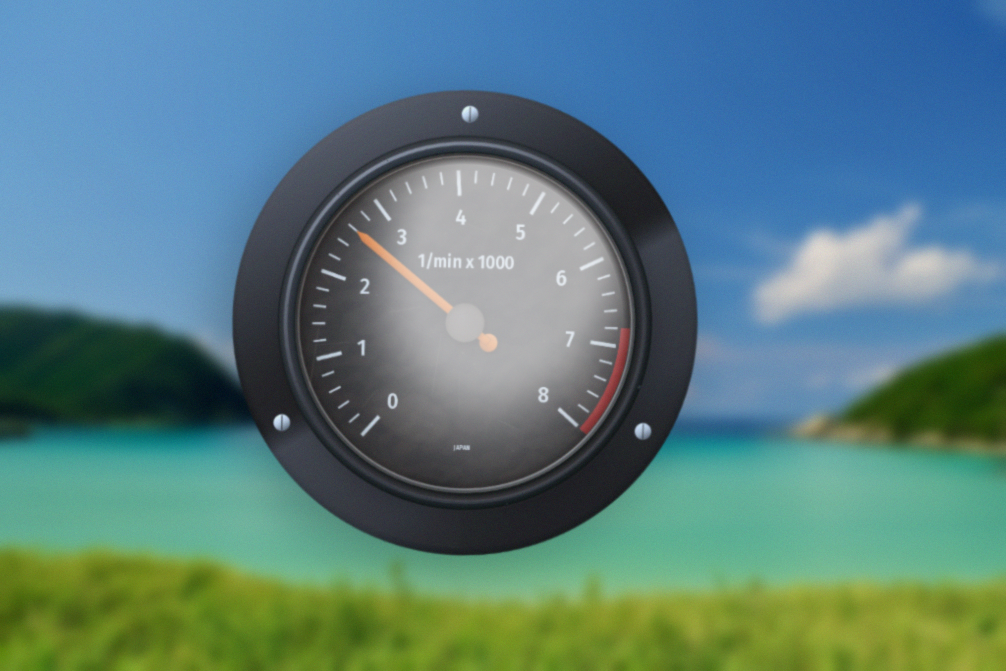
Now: 2600
